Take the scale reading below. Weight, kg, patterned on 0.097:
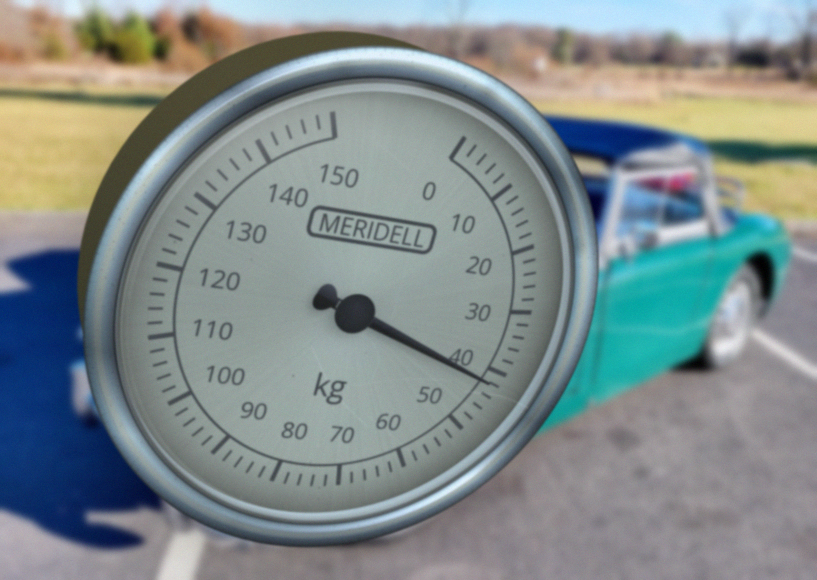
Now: 42
